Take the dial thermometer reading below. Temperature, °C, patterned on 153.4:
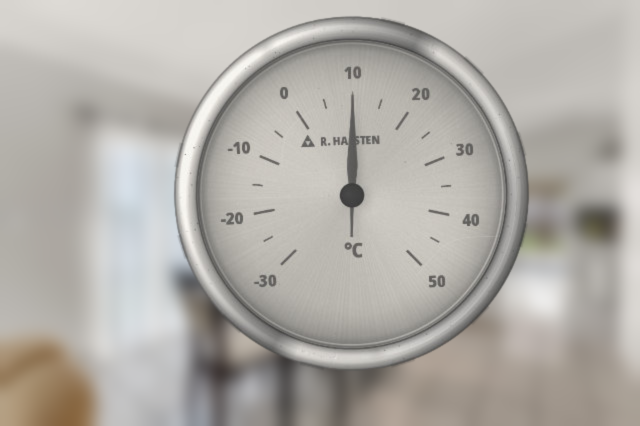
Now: 10
